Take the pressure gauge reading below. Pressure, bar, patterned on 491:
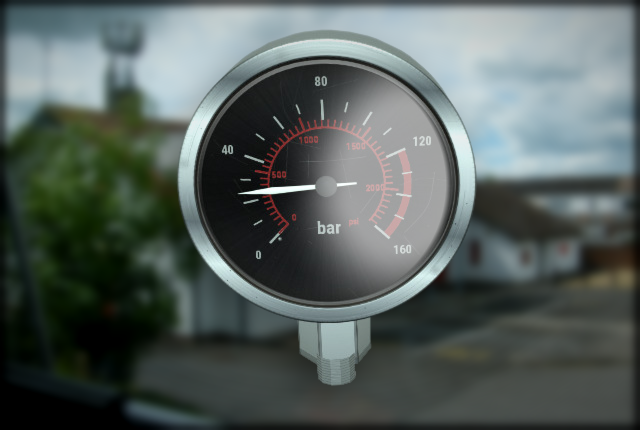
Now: 25
